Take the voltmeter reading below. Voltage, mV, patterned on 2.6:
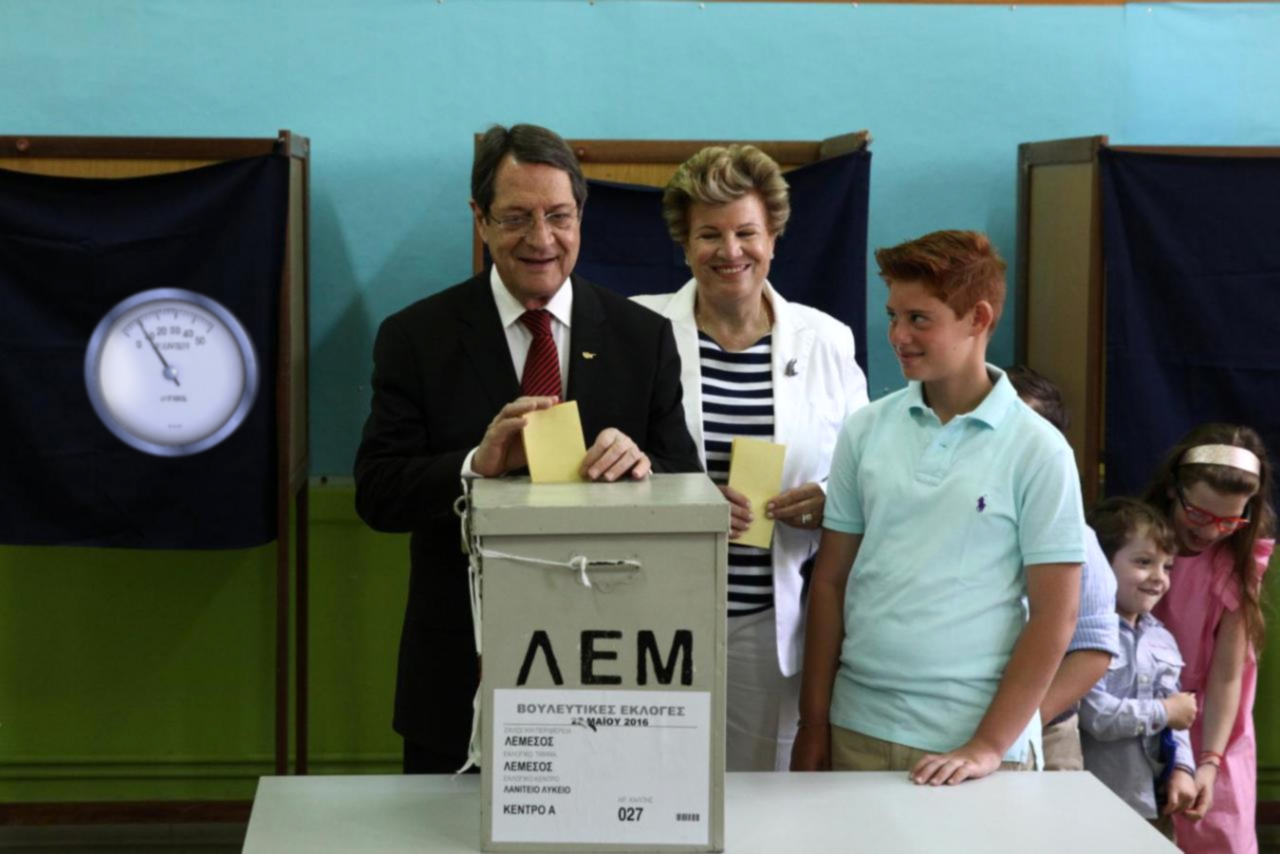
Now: 10
